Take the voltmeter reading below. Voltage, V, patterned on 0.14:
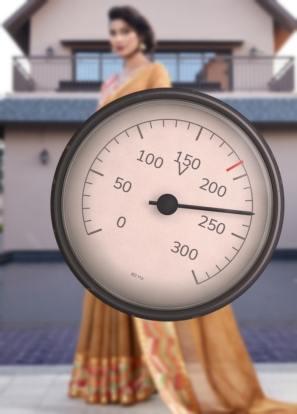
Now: 230
